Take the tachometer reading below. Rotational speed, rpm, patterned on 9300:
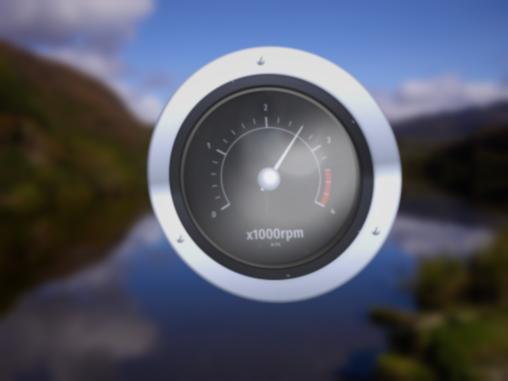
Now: 2600
